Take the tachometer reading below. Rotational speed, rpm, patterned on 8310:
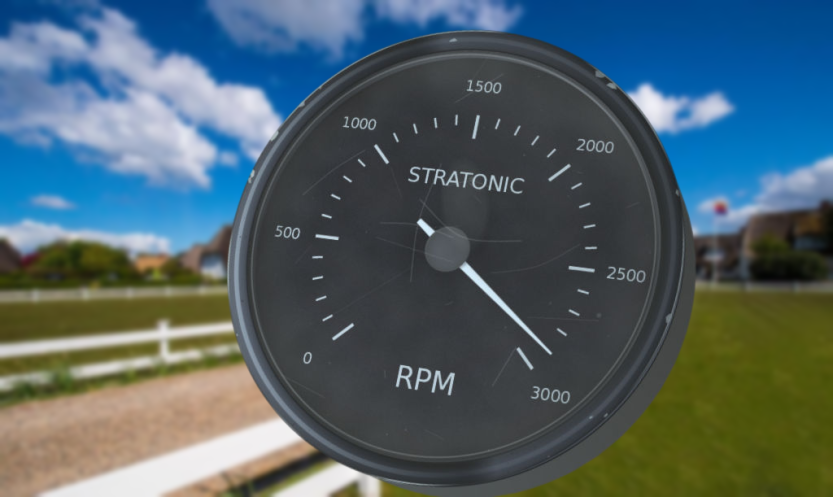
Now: 2900
